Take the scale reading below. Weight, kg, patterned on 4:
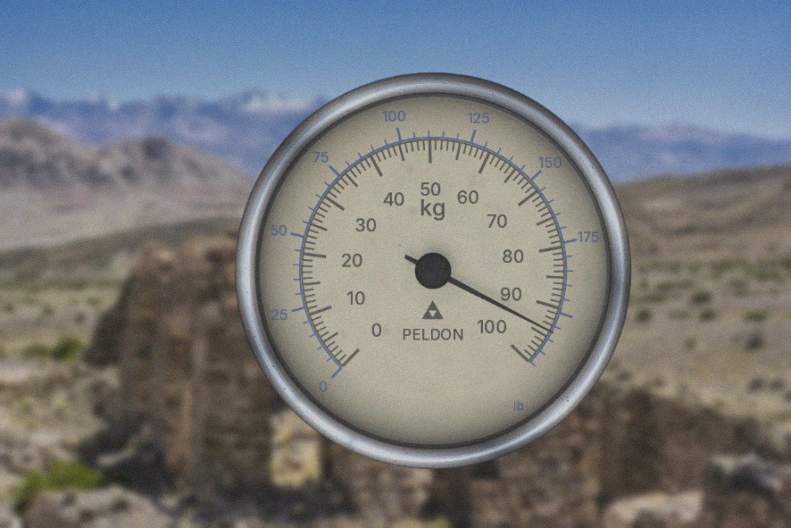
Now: 94
